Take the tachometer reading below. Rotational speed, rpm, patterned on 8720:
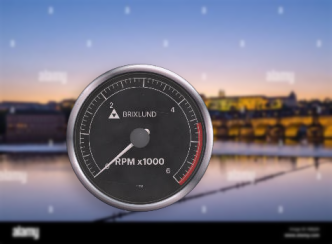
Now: 0
